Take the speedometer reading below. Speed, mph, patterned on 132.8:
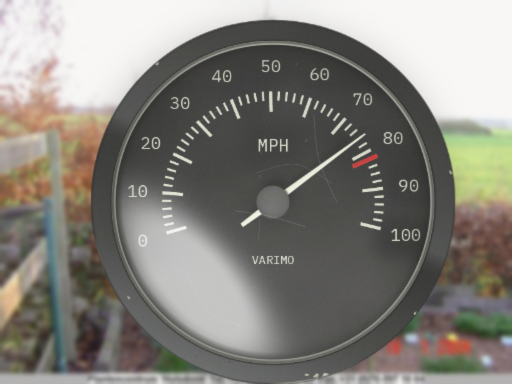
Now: 76
